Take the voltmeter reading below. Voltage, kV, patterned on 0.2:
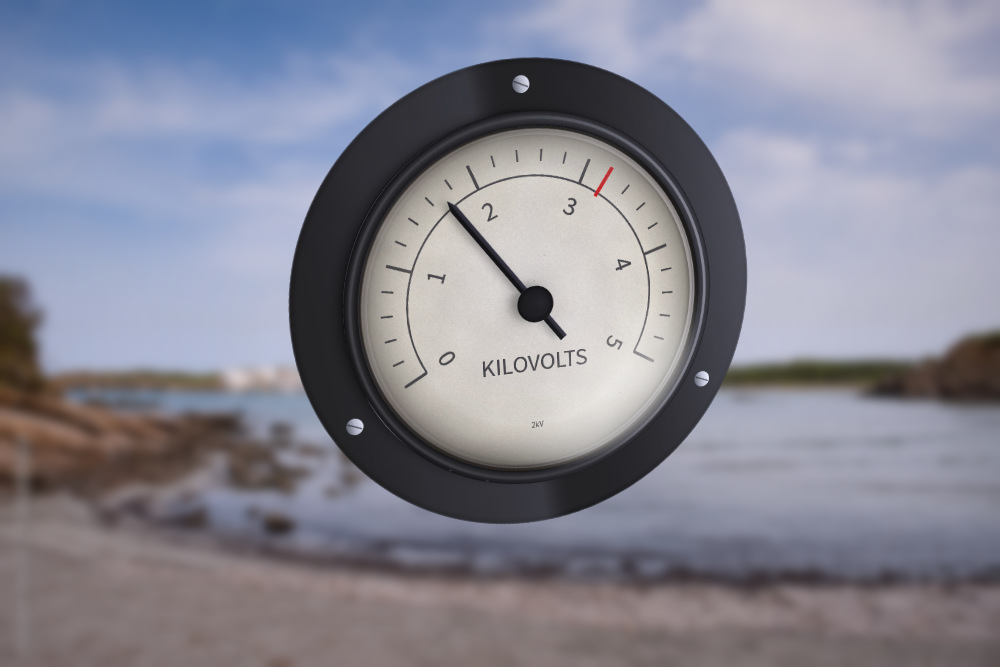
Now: 1.7
